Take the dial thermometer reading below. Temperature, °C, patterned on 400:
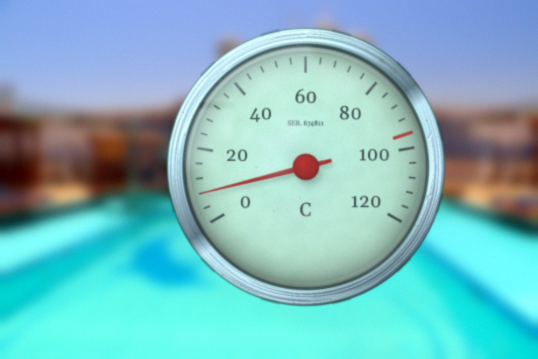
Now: 8
